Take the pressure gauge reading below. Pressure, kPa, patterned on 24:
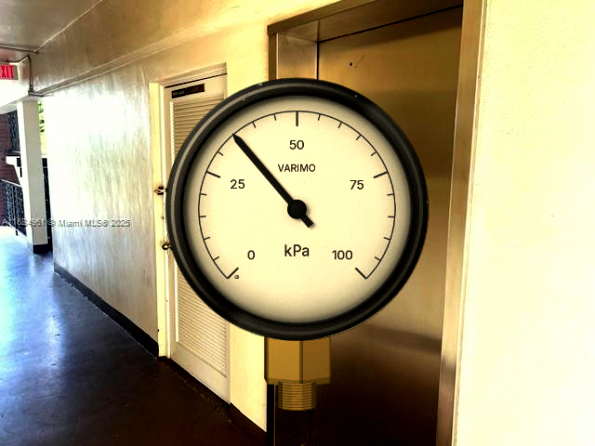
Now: 35
